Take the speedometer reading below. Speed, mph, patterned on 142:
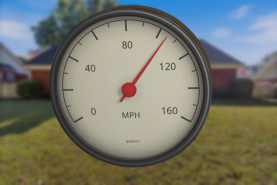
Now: 105
